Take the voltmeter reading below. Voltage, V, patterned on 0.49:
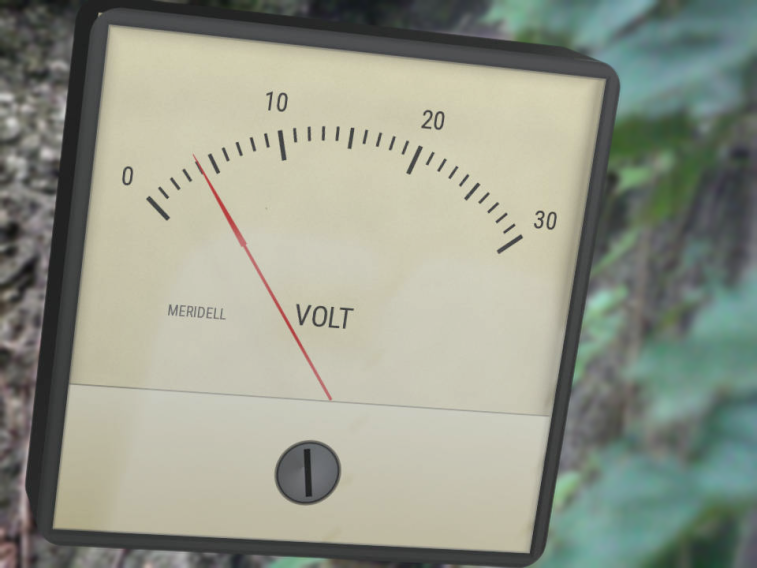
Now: 4
